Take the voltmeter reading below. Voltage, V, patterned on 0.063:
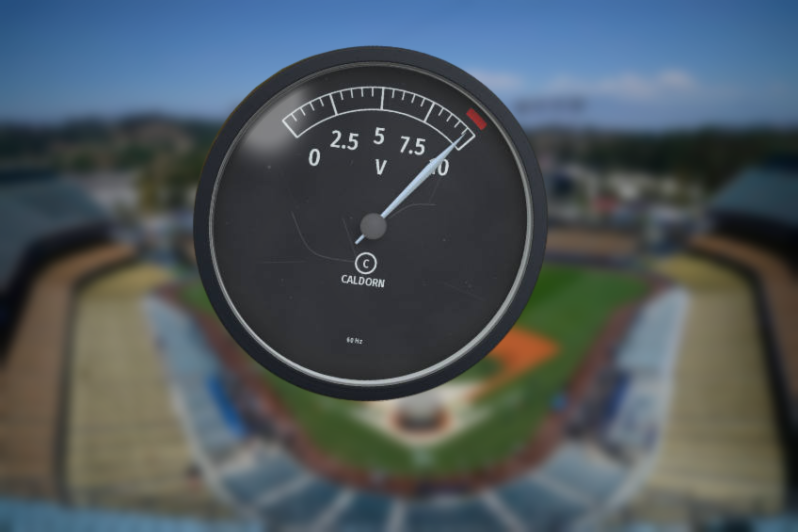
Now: 9.5
